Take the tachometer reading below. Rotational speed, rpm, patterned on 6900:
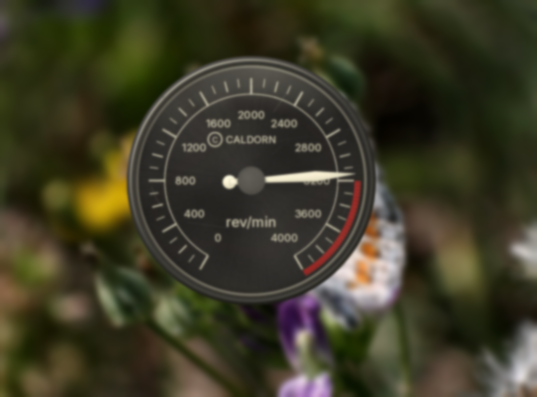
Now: 3150
